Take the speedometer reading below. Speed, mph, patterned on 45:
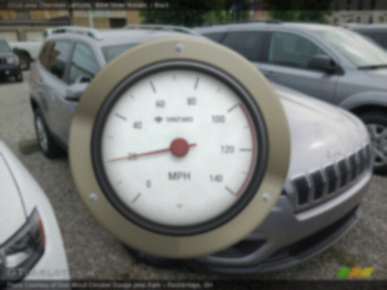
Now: 20
